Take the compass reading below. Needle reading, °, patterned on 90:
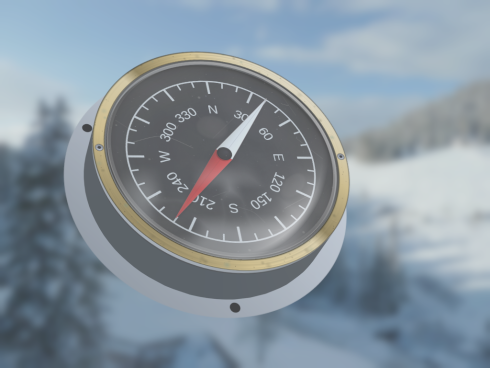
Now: 220
